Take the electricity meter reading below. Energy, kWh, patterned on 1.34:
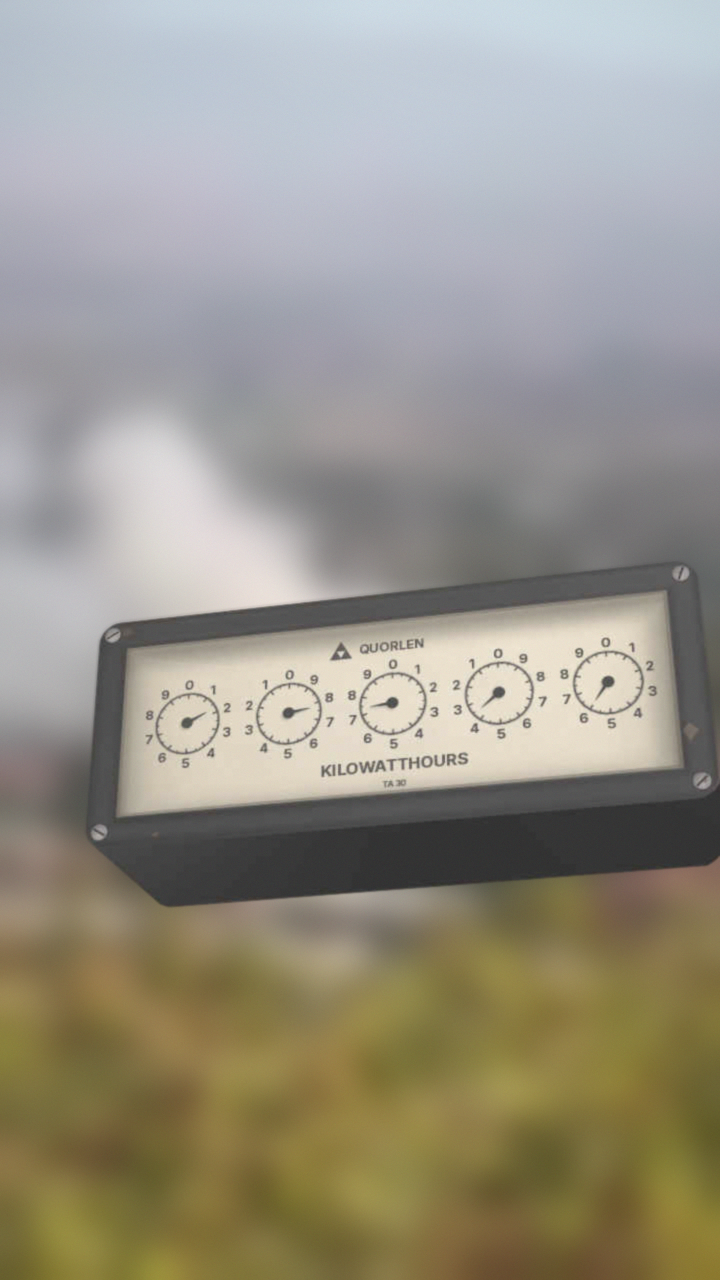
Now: 17736
